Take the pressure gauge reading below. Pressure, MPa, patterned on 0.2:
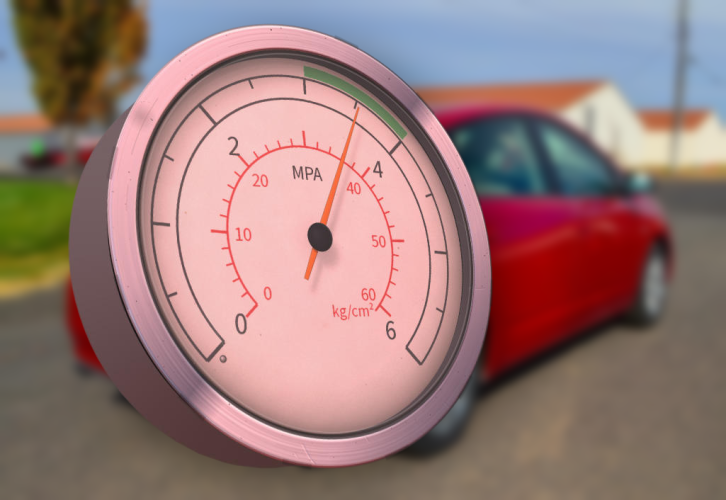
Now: 3.5
